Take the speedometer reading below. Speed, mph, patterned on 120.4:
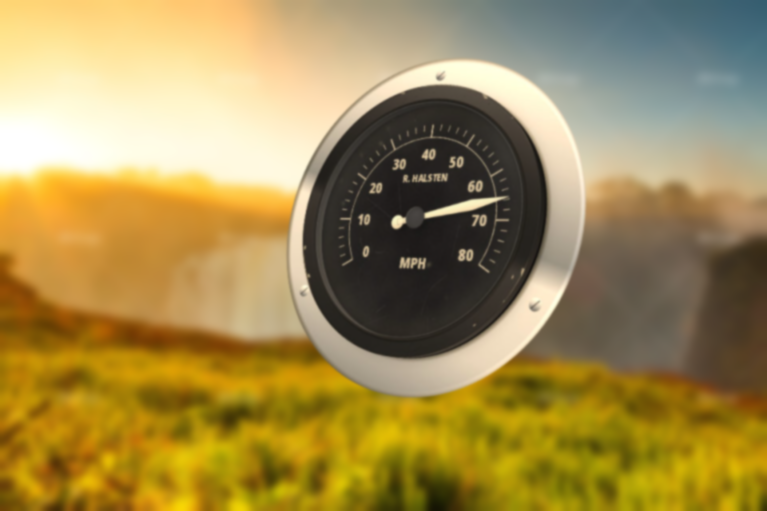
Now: 66
